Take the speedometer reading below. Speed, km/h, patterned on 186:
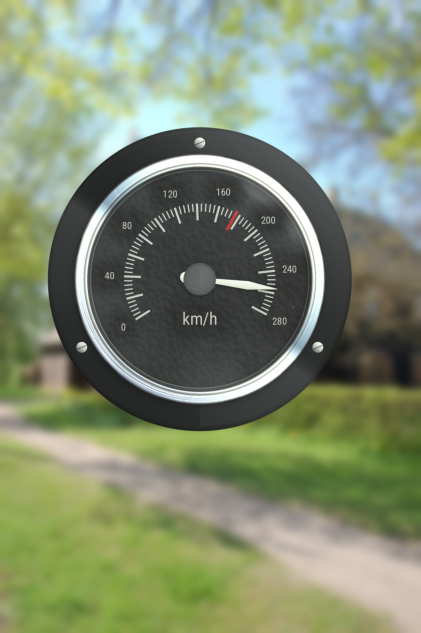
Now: 256
